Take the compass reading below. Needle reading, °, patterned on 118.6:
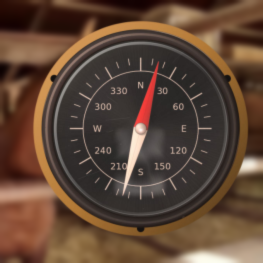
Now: 15
